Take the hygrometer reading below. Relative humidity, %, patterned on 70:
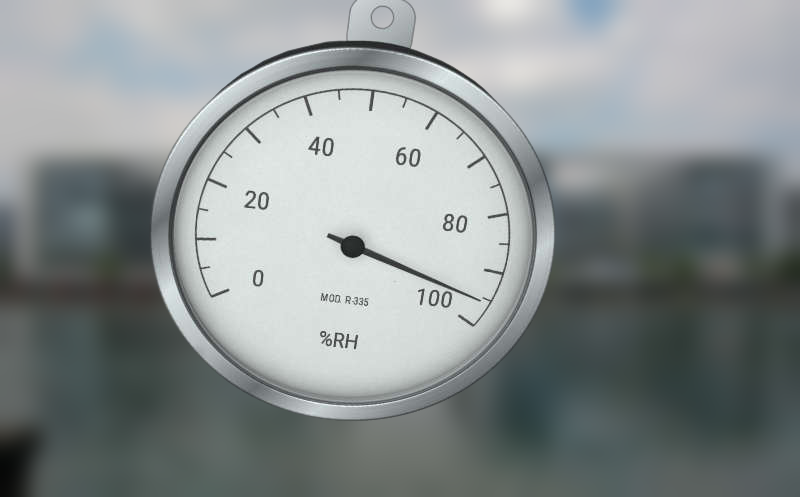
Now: 95
